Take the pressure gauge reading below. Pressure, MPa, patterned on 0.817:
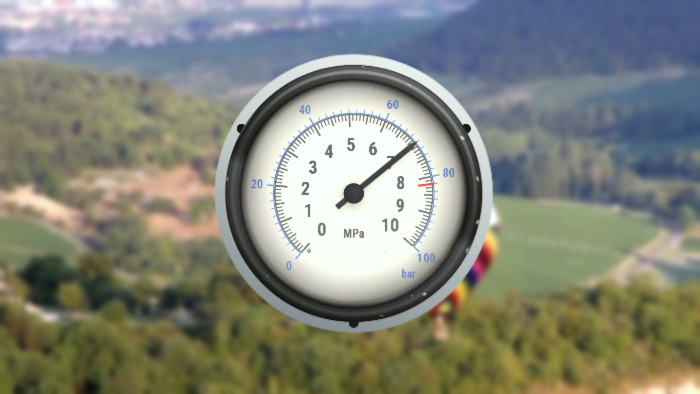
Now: 7
